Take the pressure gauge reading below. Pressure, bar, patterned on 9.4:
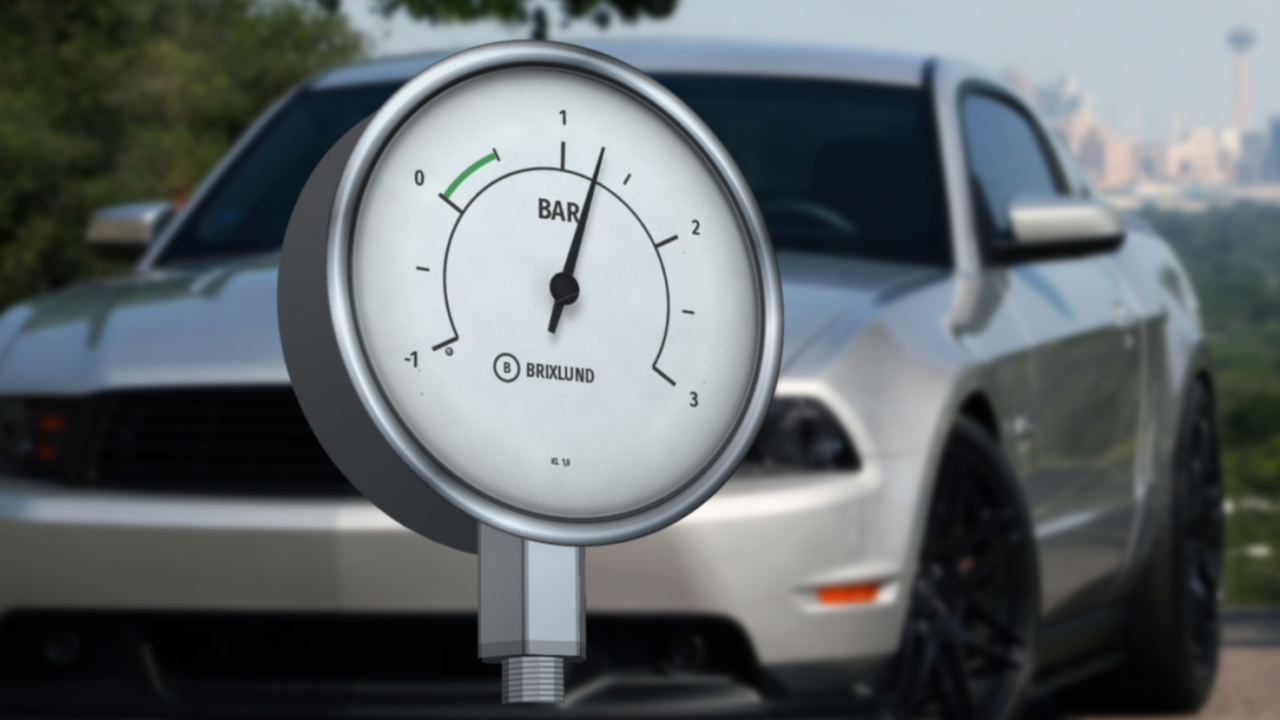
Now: 1.25
